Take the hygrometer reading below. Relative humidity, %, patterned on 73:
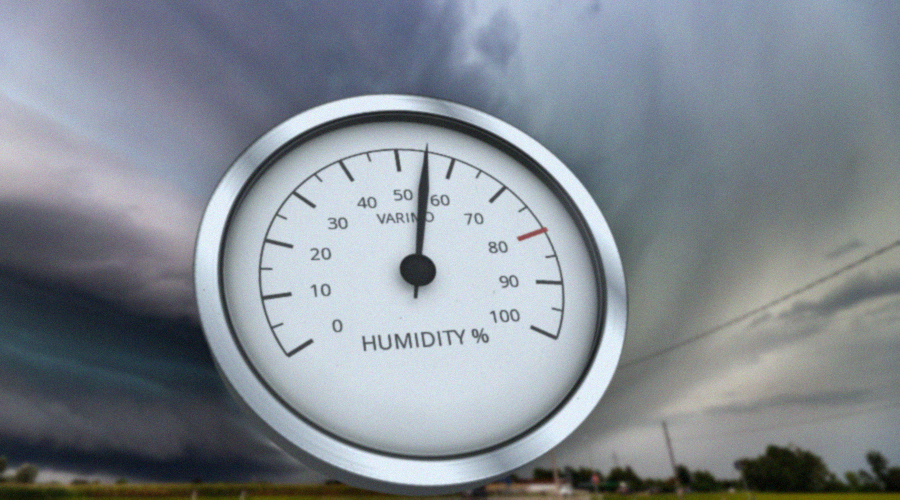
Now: 55
